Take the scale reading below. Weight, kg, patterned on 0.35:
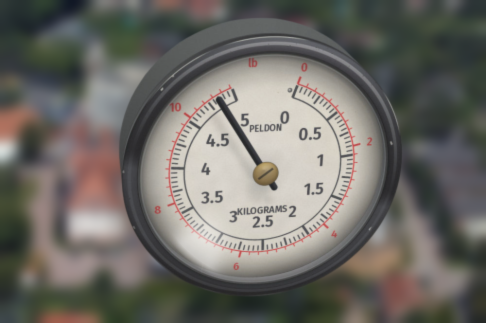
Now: 4.85
